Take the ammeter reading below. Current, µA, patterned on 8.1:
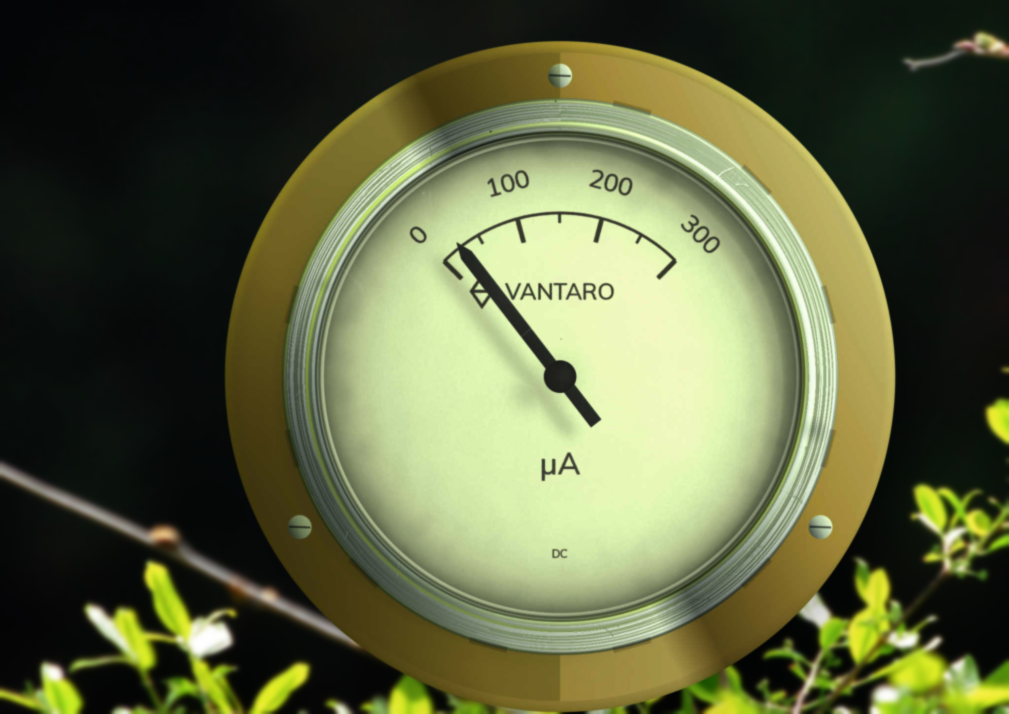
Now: 25
